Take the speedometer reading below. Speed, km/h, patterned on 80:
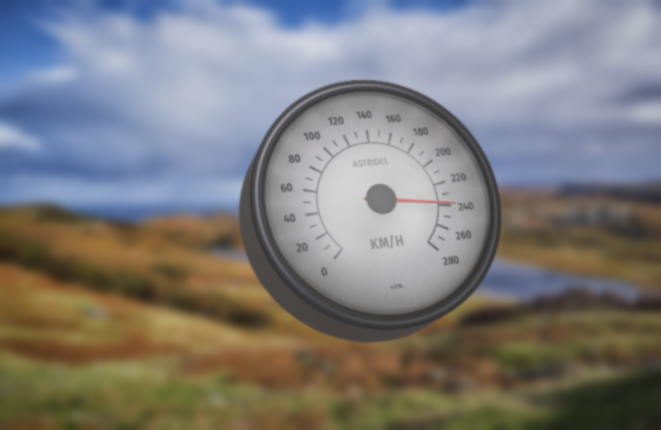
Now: 240
